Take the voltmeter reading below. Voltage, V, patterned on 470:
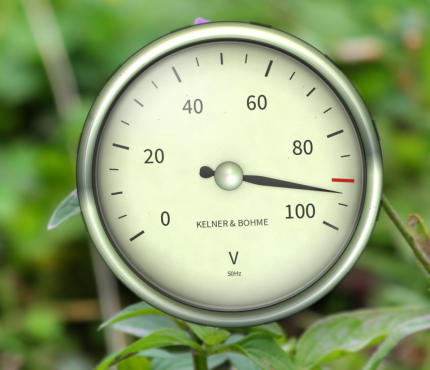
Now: 92.5
